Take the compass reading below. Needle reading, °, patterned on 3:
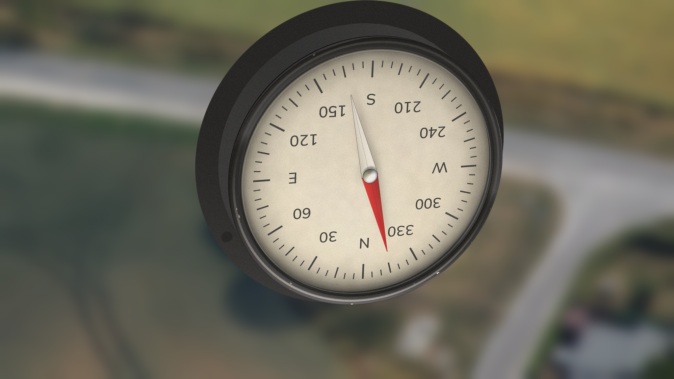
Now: 345
